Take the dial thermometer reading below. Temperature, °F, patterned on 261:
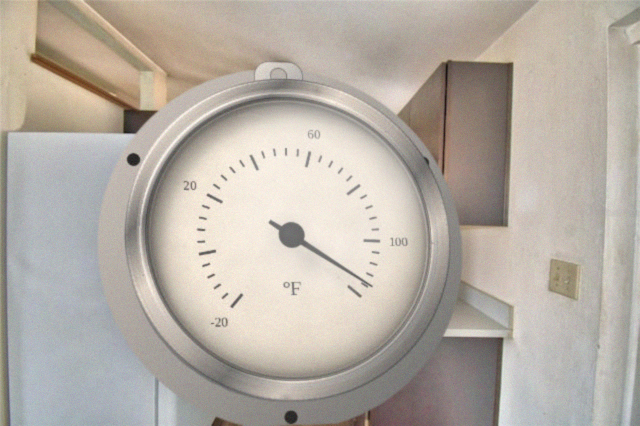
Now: 116
